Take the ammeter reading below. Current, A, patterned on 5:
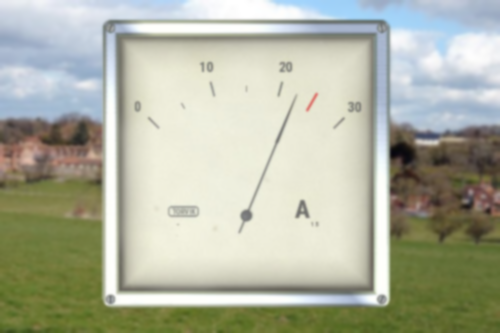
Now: 22.5
